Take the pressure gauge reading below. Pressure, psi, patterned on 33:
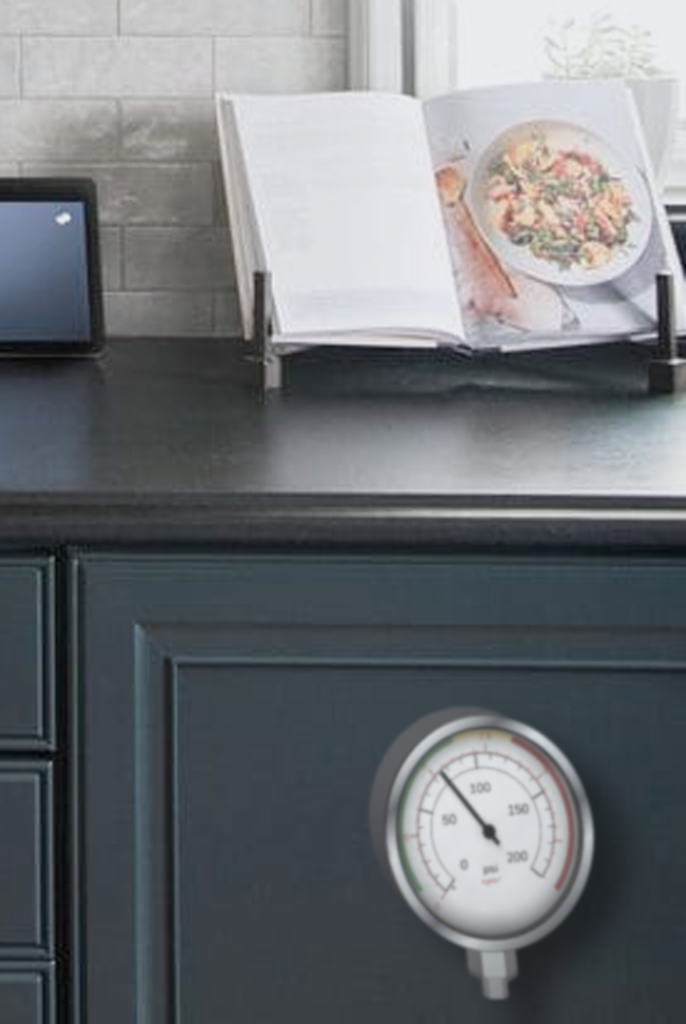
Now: 75
